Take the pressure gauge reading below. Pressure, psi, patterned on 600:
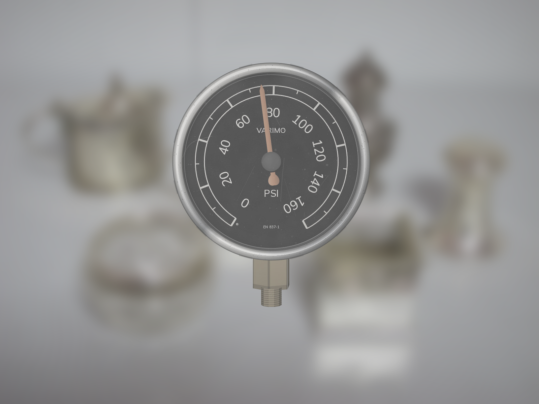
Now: 75
